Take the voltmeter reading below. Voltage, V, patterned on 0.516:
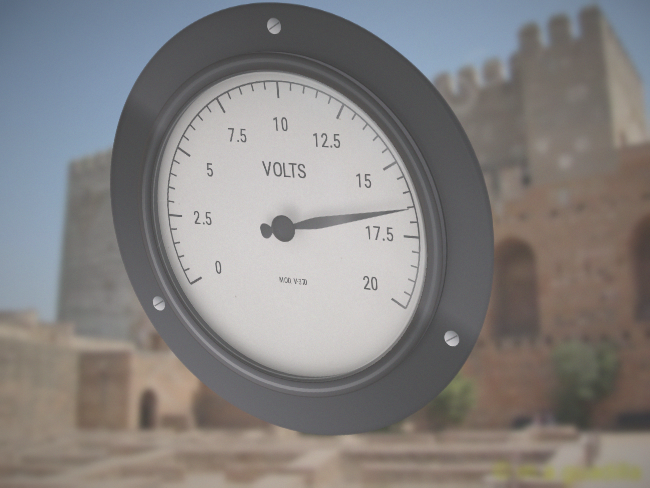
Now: 16.5
